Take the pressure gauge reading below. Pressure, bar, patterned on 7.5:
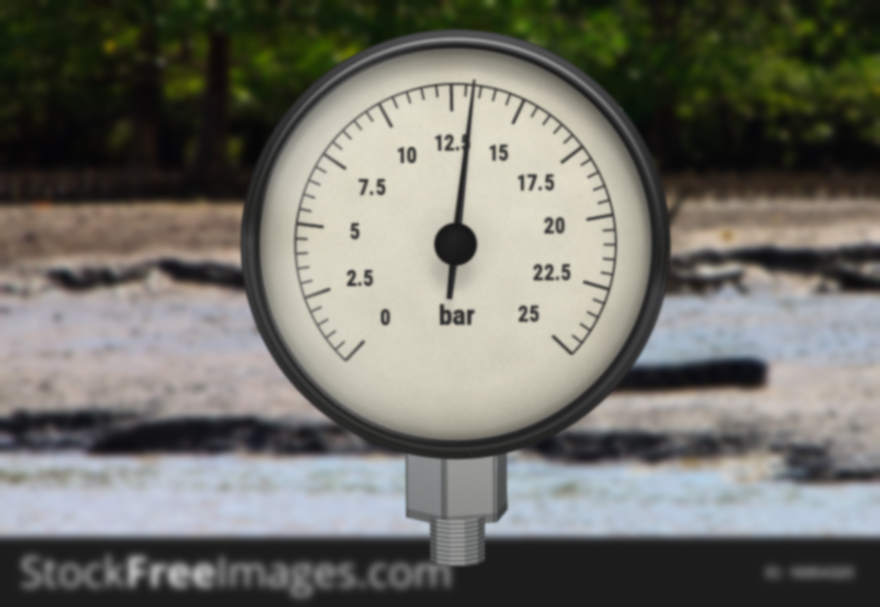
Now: 13.25
